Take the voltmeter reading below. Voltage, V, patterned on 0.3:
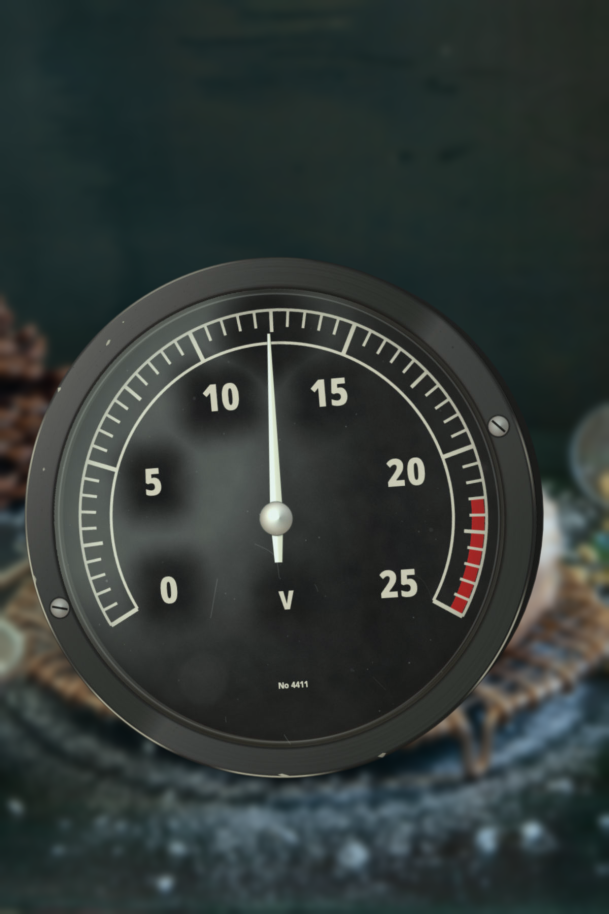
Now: 12.5
